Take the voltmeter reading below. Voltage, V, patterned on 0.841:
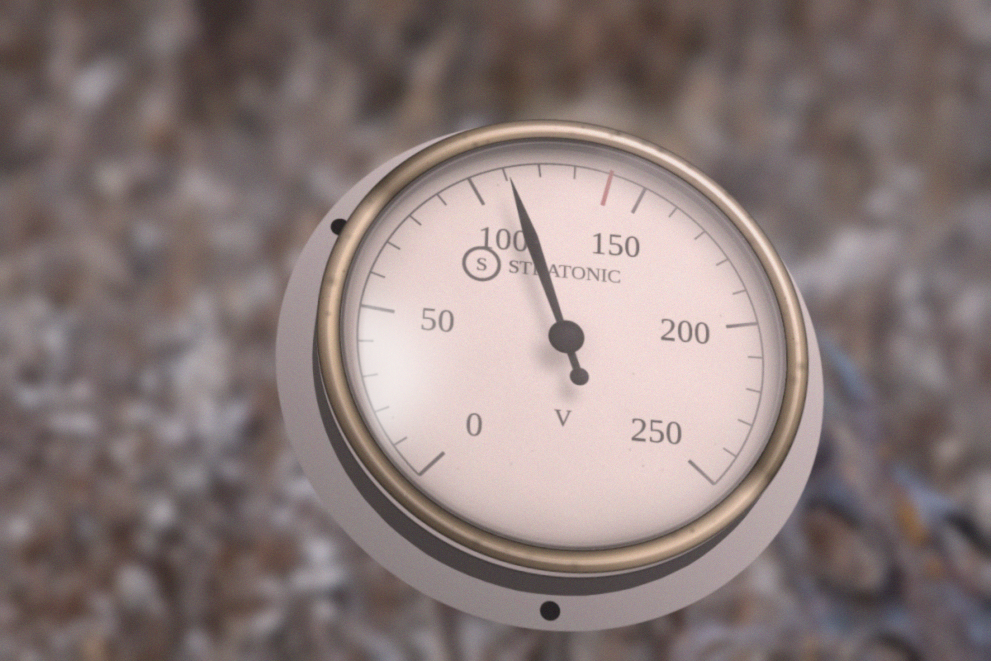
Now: 110
